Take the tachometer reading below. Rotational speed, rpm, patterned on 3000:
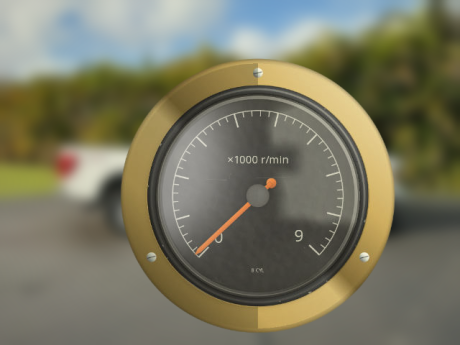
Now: 100
